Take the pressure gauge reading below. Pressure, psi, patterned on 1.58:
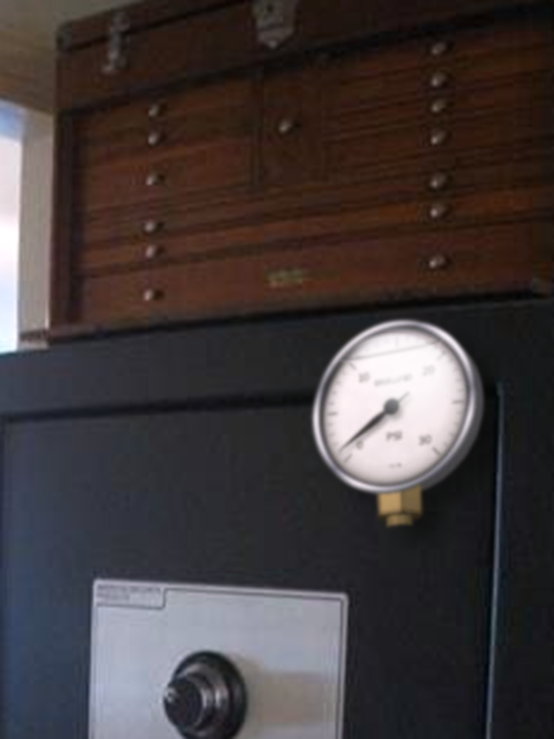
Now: 1
